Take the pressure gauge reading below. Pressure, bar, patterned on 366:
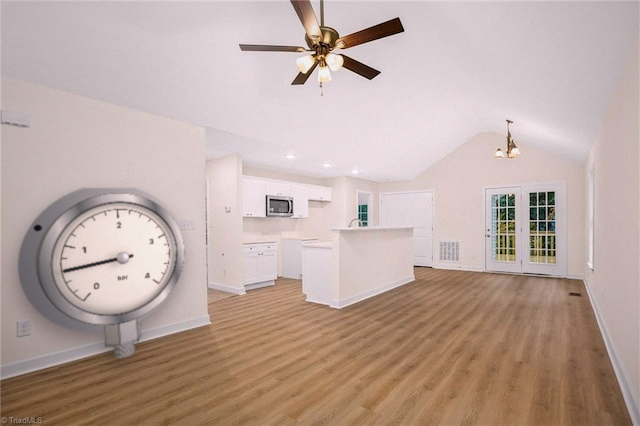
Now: 0.6
